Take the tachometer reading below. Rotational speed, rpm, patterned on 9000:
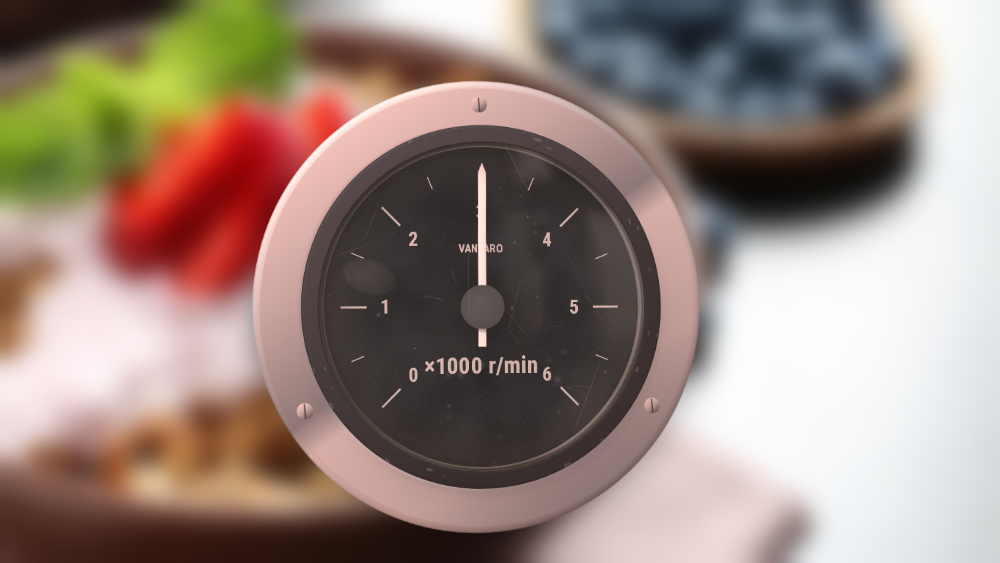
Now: 3000
